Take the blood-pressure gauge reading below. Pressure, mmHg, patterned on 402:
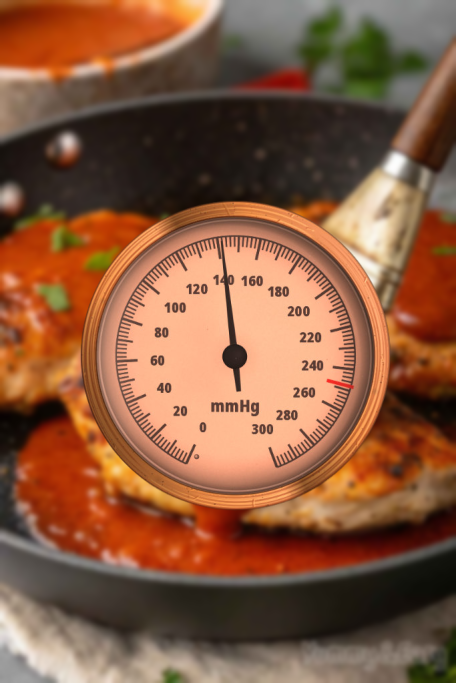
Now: 142
